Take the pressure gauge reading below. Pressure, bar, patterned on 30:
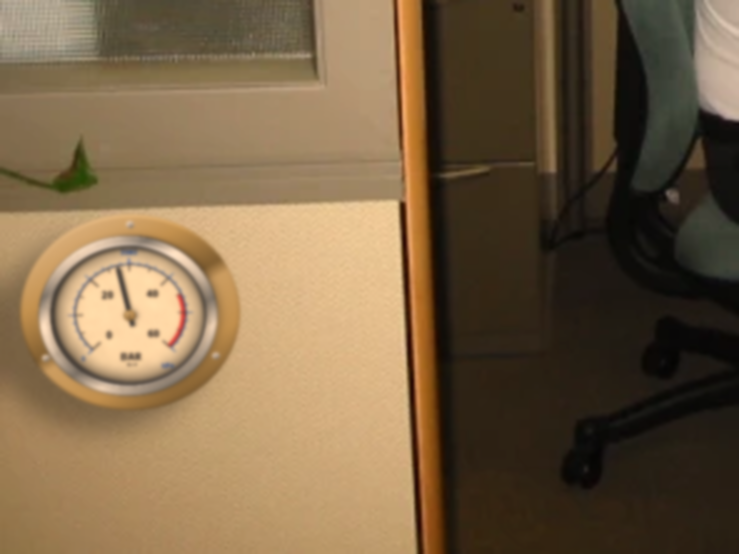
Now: 27.5
